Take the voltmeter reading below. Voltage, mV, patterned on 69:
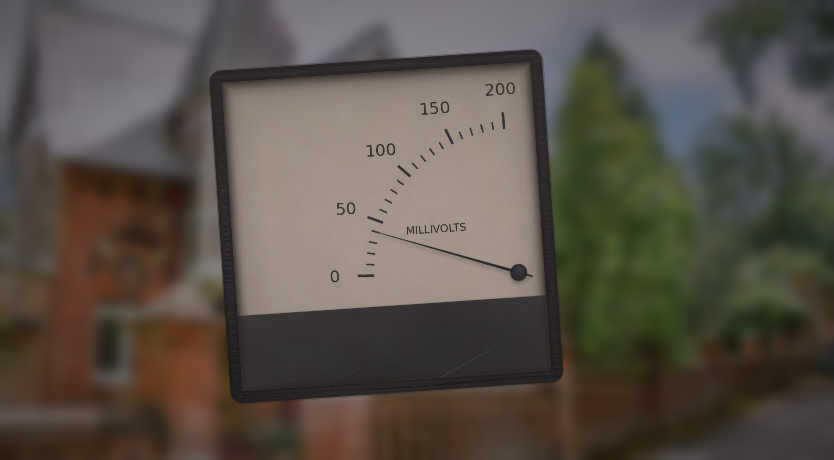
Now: 40
